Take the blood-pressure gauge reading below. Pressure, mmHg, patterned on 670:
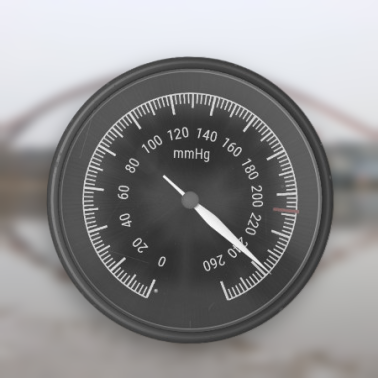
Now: 238
